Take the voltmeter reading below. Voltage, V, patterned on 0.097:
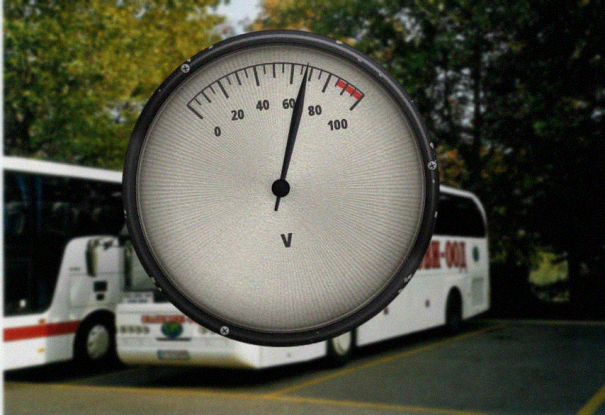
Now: 67.5
